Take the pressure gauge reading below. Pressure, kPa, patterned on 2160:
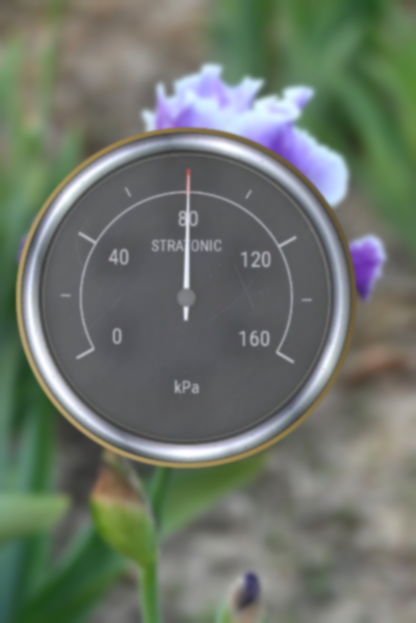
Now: 80
